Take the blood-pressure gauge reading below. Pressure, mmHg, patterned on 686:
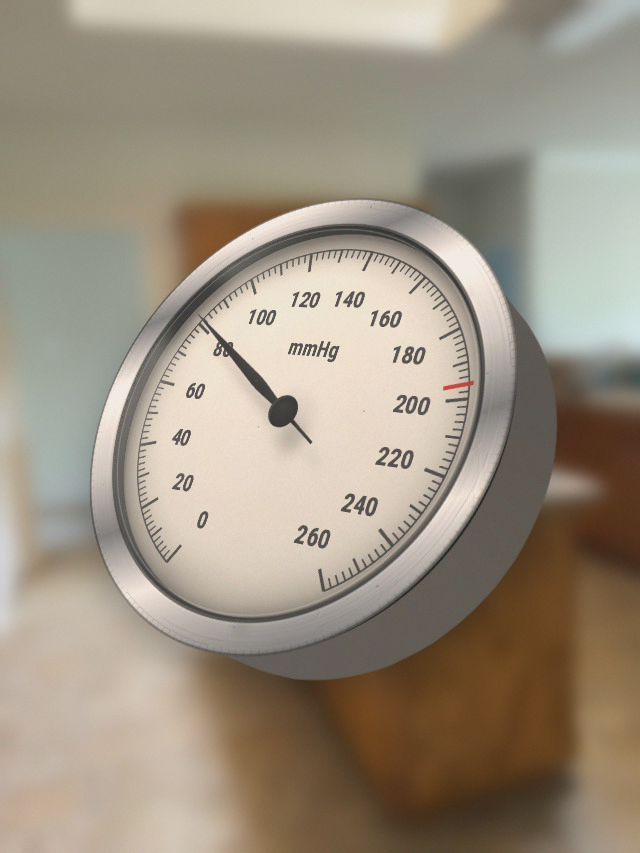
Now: 82
